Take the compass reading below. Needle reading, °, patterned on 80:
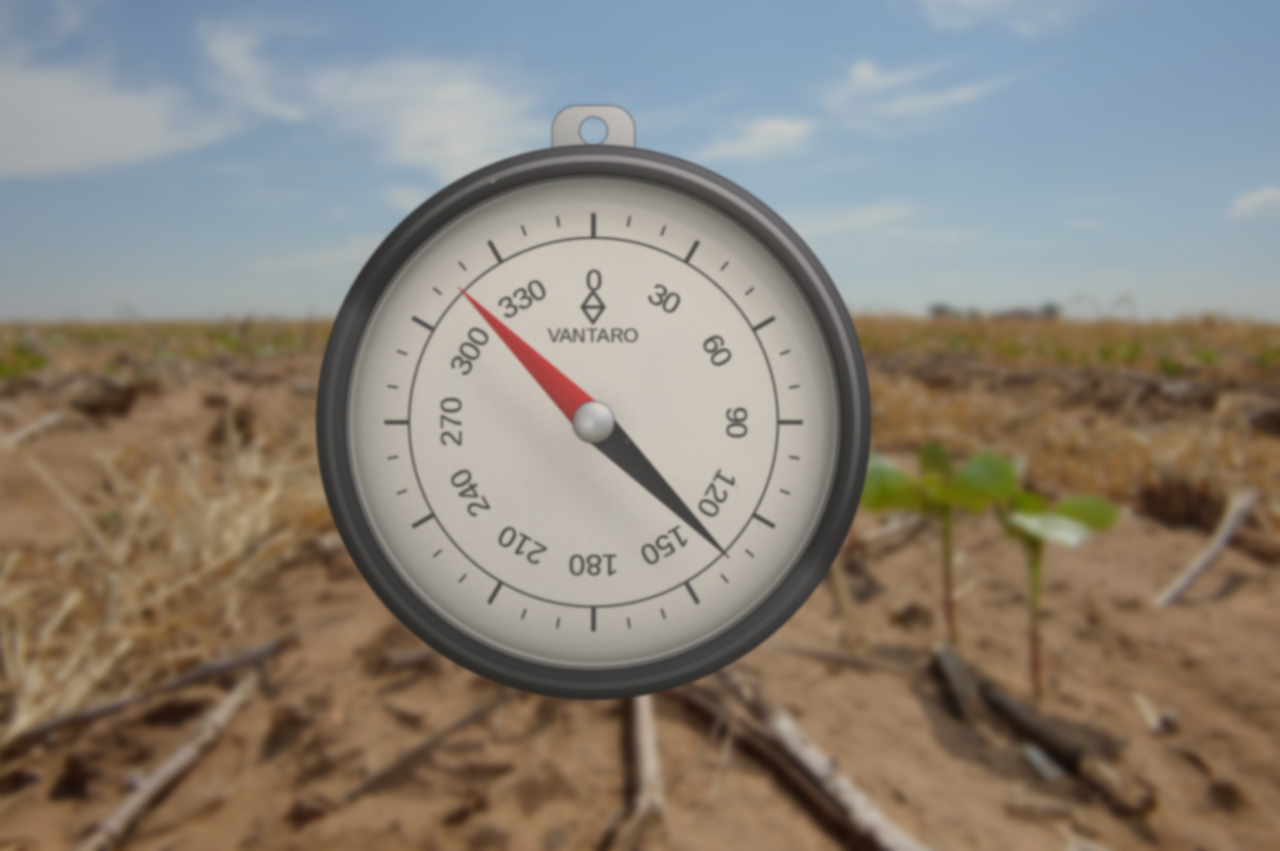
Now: 315
